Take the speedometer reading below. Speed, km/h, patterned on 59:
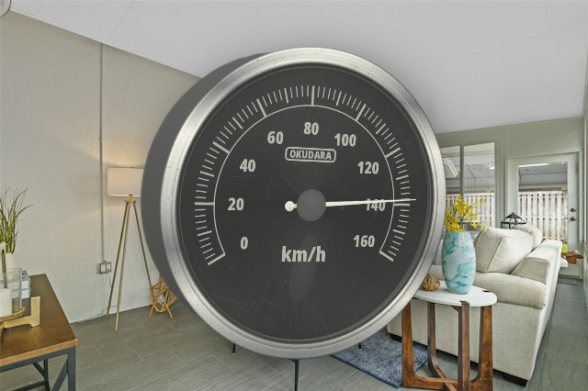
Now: 138
